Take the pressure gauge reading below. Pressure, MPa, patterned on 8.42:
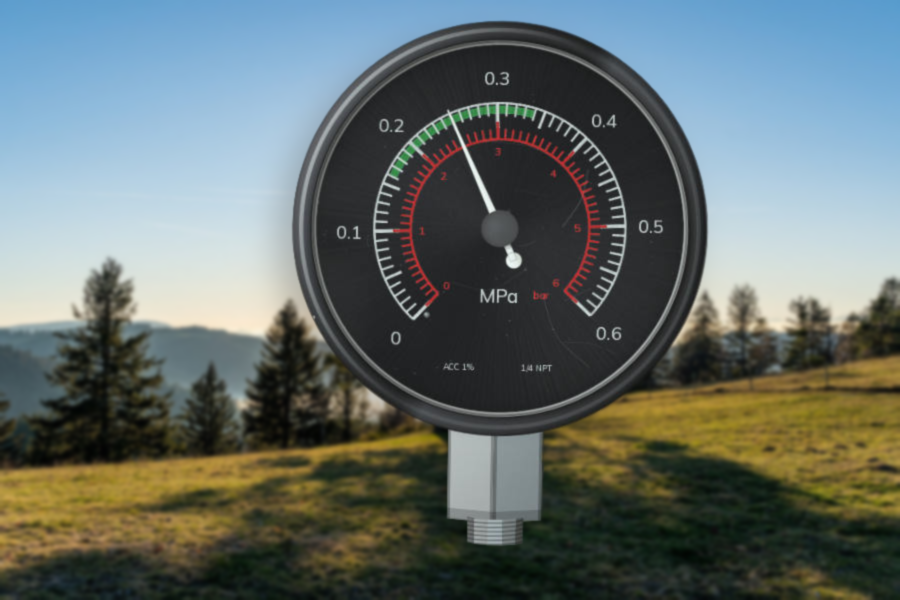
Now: 0.25
